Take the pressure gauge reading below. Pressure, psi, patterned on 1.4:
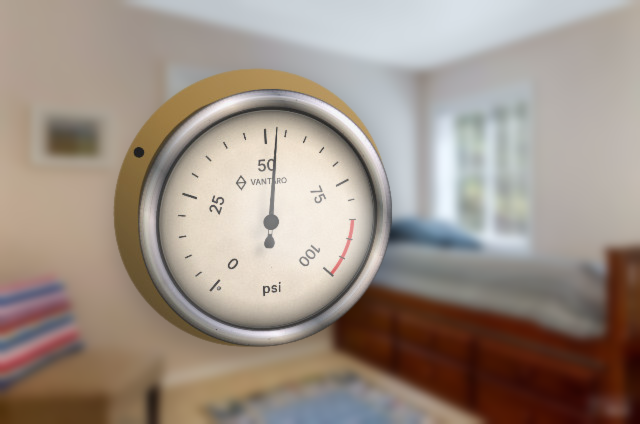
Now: 52.5
